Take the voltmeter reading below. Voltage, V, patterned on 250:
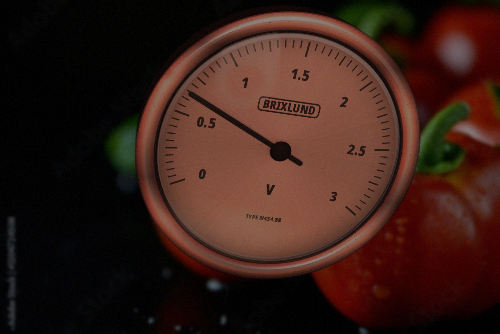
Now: 0.65
